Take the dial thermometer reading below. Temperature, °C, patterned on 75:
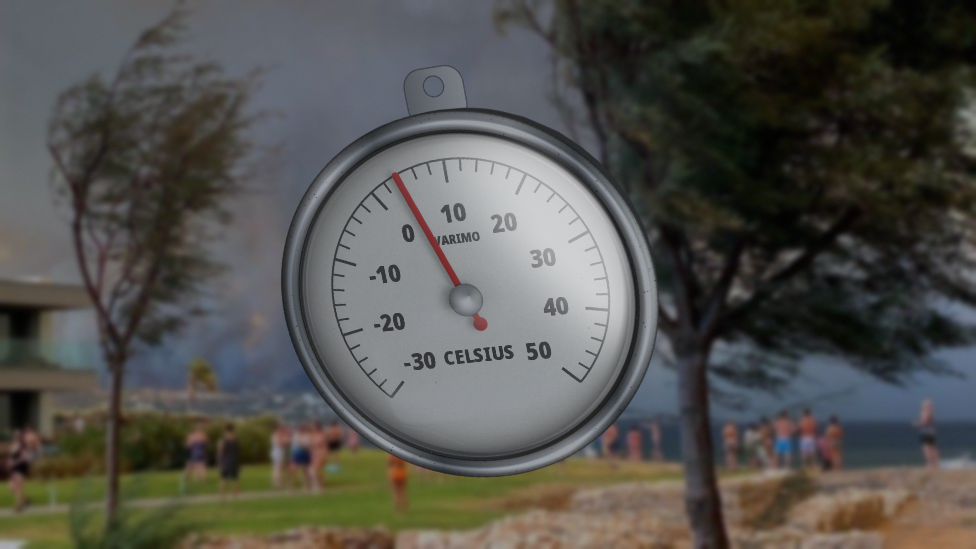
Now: 4
